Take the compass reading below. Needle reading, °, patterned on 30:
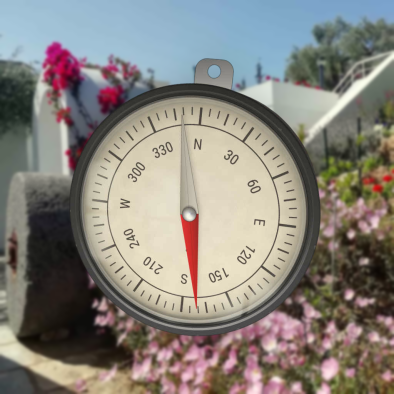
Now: 170
